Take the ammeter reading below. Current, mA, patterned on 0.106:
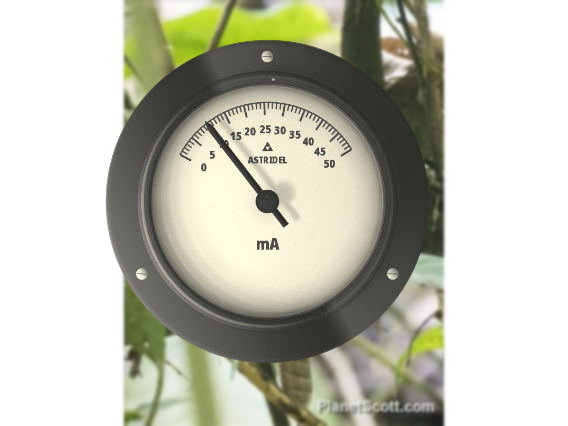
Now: 10
